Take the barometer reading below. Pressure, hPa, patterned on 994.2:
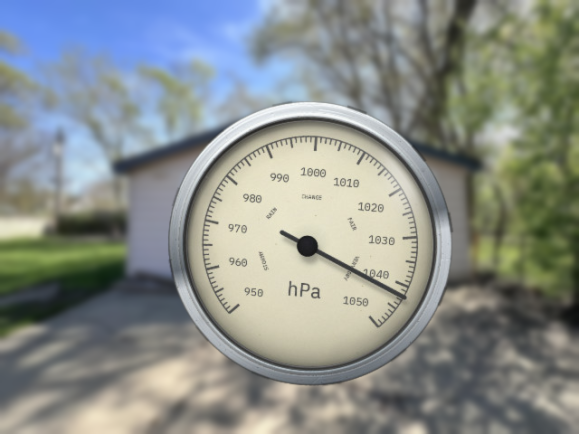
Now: 1042
